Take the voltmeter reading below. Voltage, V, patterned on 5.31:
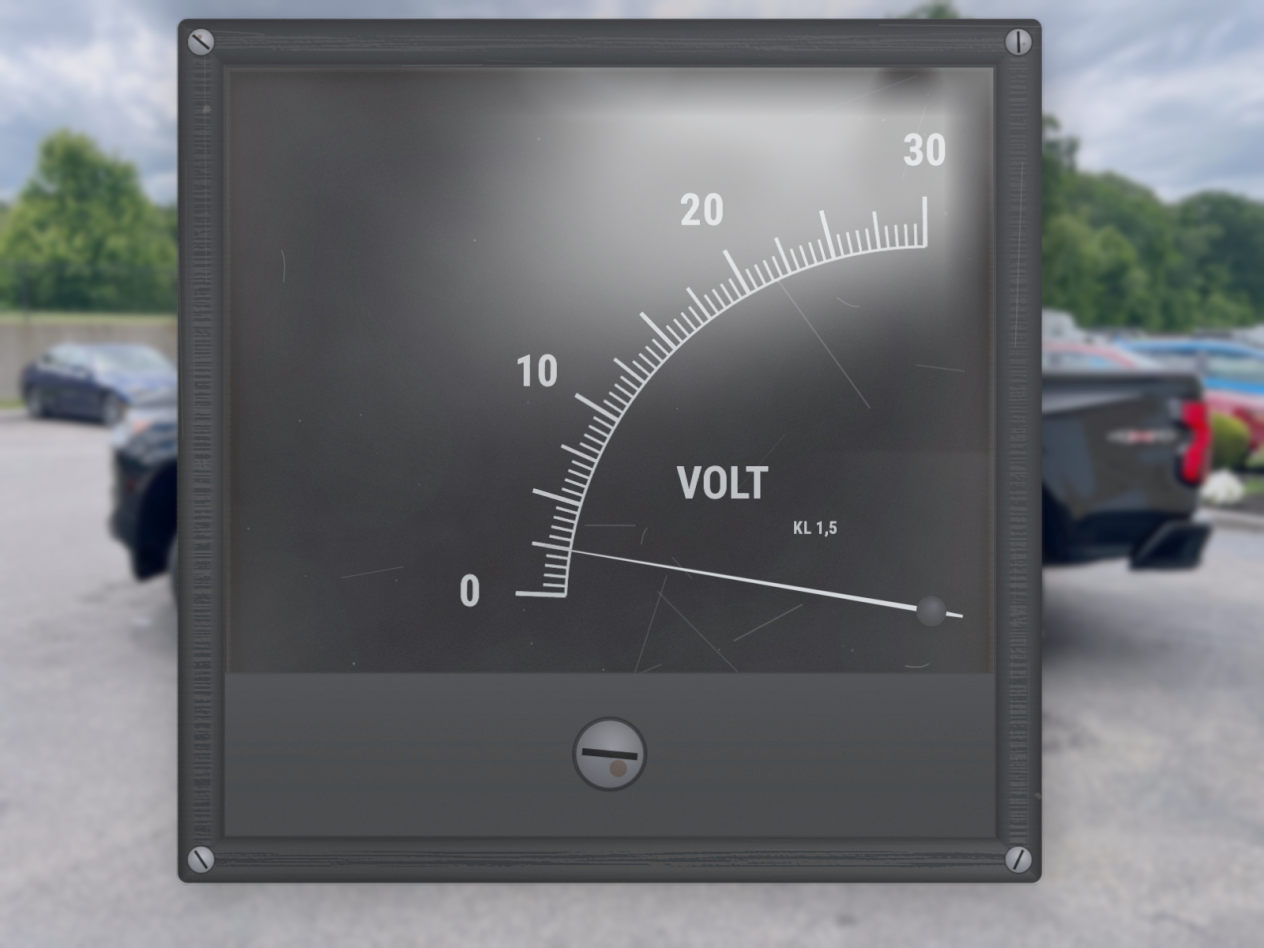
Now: 2.5
